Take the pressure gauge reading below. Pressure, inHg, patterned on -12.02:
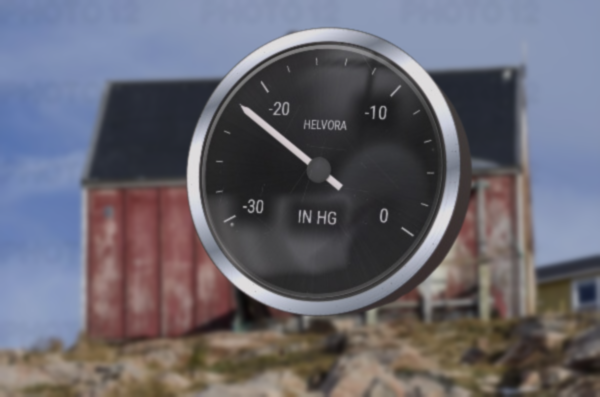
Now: -22
